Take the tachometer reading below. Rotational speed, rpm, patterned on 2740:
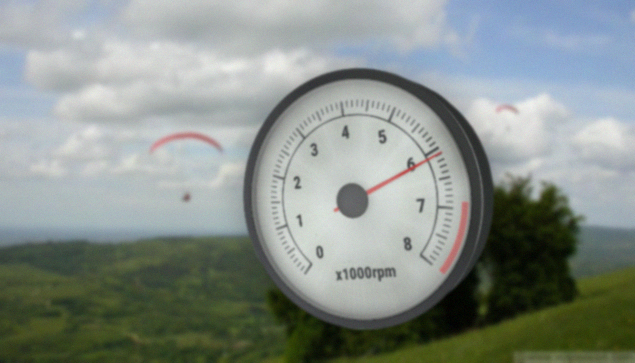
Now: 6100
